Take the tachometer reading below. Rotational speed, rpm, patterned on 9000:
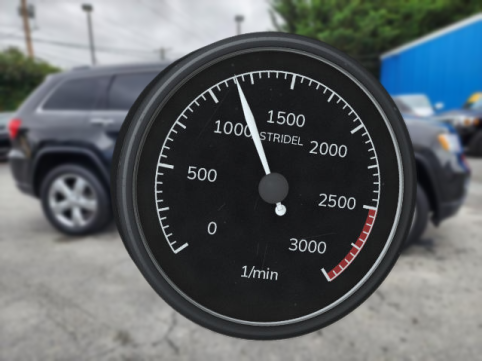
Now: 1150
